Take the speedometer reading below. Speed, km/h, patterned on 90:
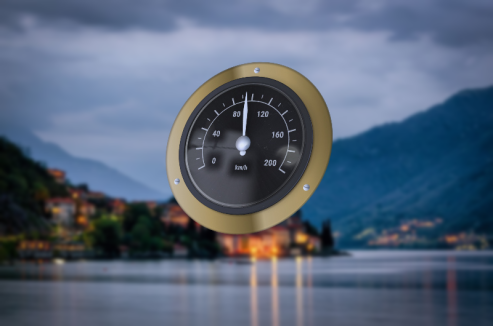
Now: 95
